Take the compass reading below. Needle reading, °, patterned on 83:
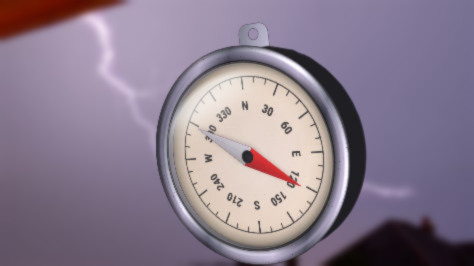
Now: 120
